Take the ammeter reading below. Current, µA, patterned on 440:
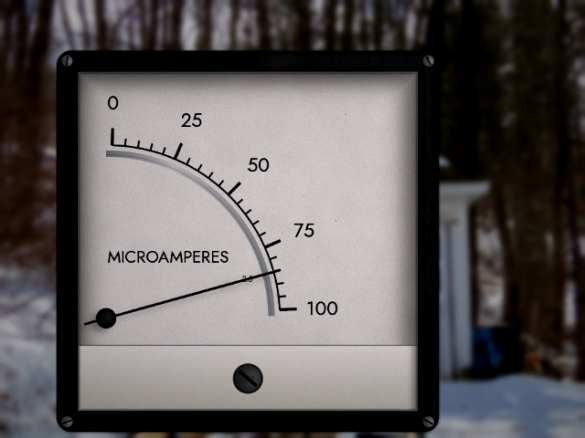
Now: 85
